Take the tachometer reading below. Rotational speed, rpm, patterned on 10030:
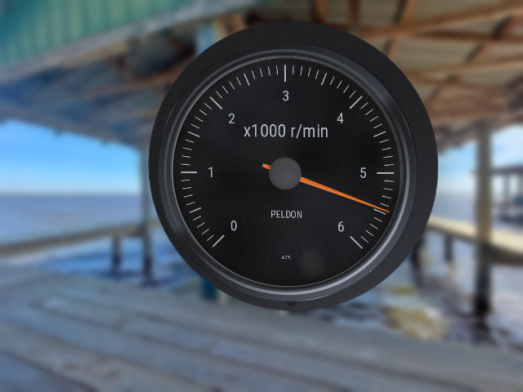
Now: 5450
